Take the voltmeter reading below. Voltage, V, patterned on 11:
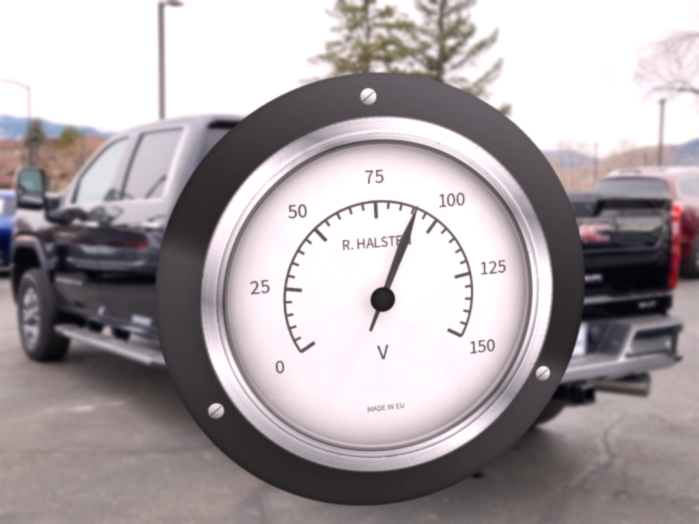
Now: 90
